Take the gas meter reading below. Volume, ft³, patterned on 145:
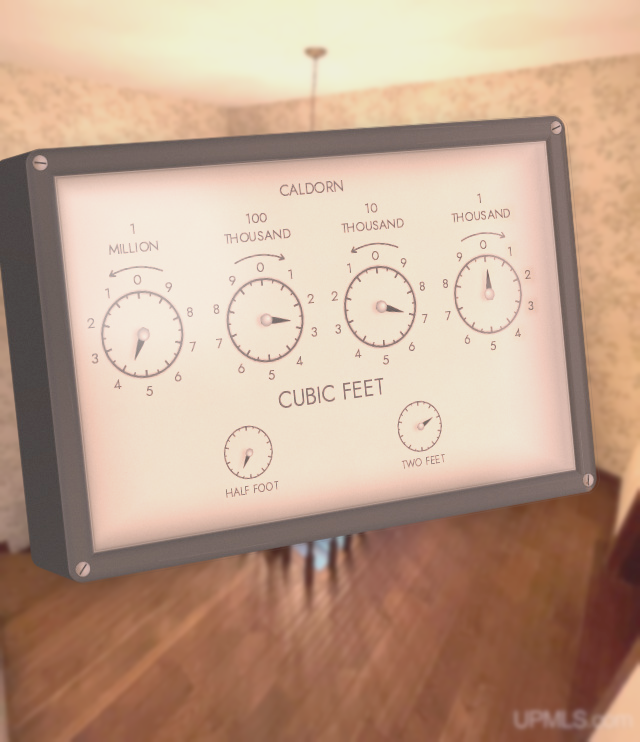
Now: 427000
